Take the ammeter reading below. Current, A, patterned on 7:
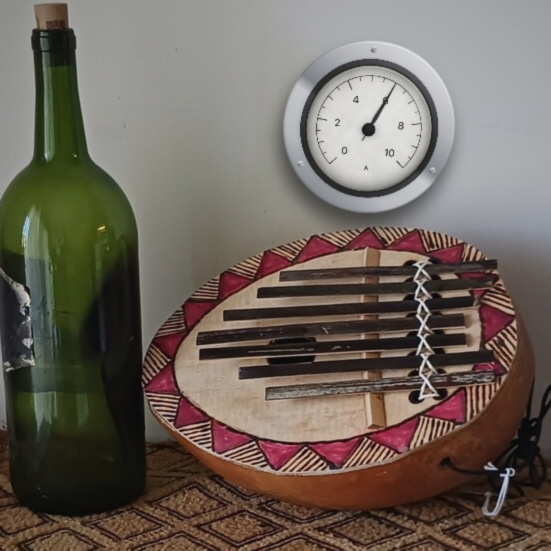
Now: 6
